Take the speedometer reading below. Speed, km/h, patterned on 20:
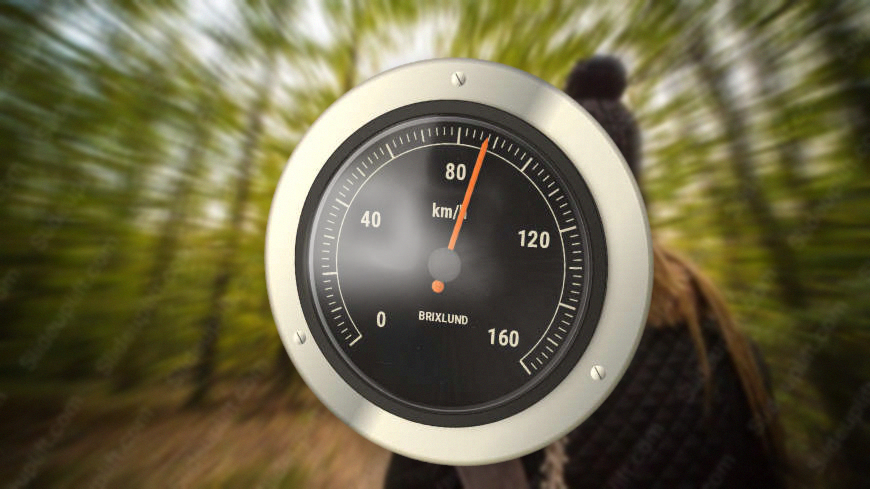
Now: 88
